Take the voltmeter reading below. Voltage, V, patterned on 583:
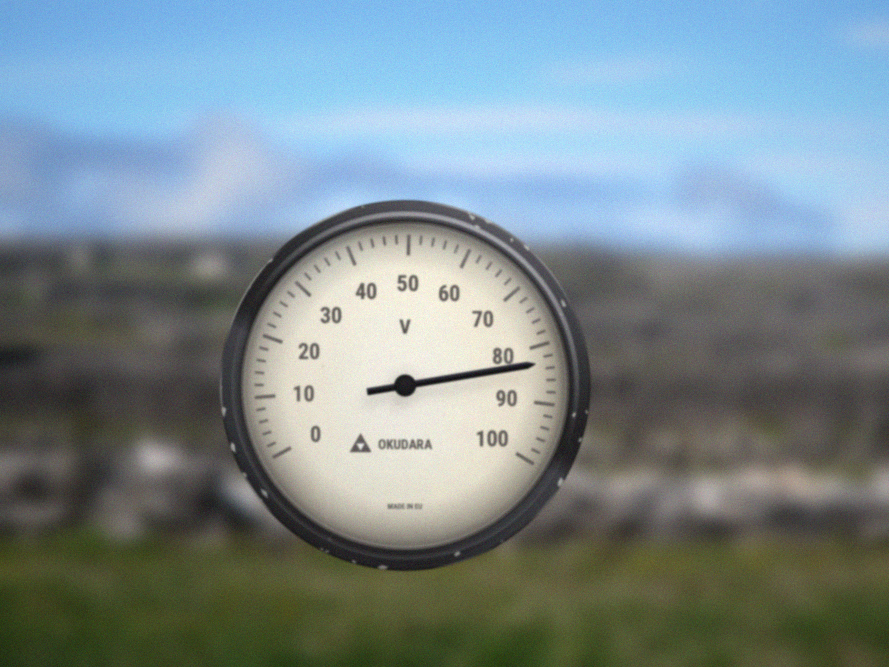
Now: 83
